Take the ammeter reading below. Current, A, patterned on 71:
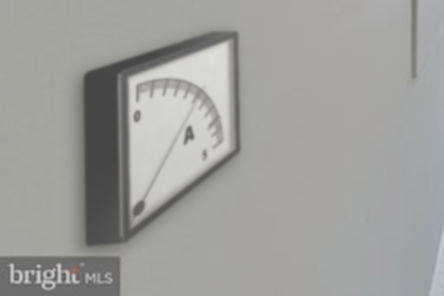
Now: 2.5
